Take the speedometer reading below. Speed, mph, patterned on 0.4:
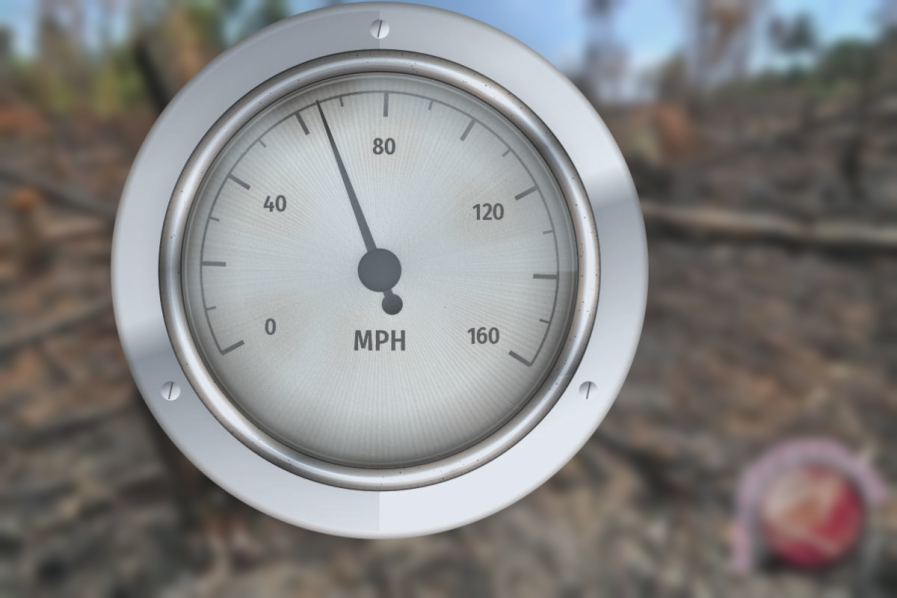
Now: 65
